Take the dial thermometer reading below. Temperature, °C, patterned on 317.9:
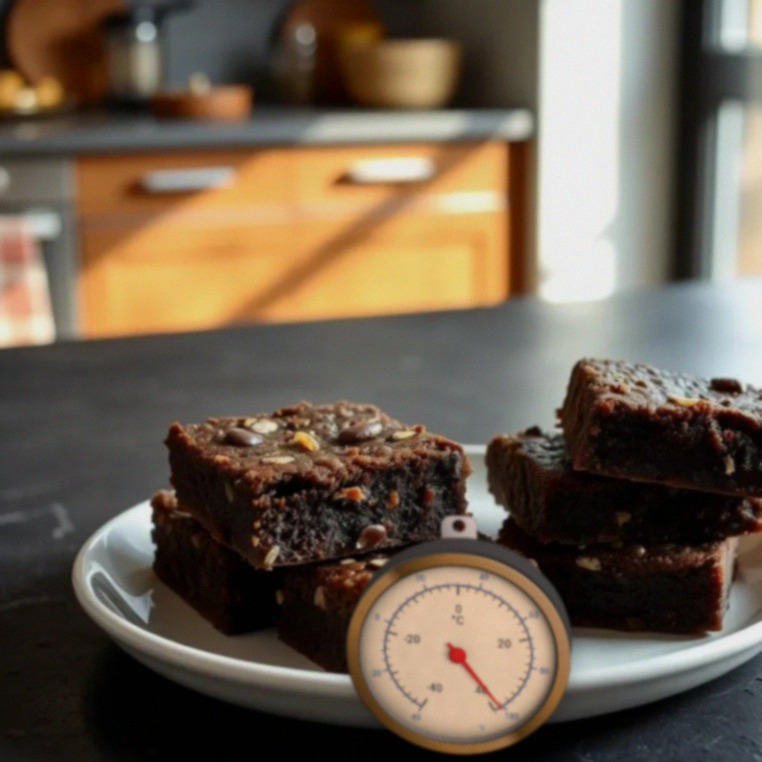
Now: 38
